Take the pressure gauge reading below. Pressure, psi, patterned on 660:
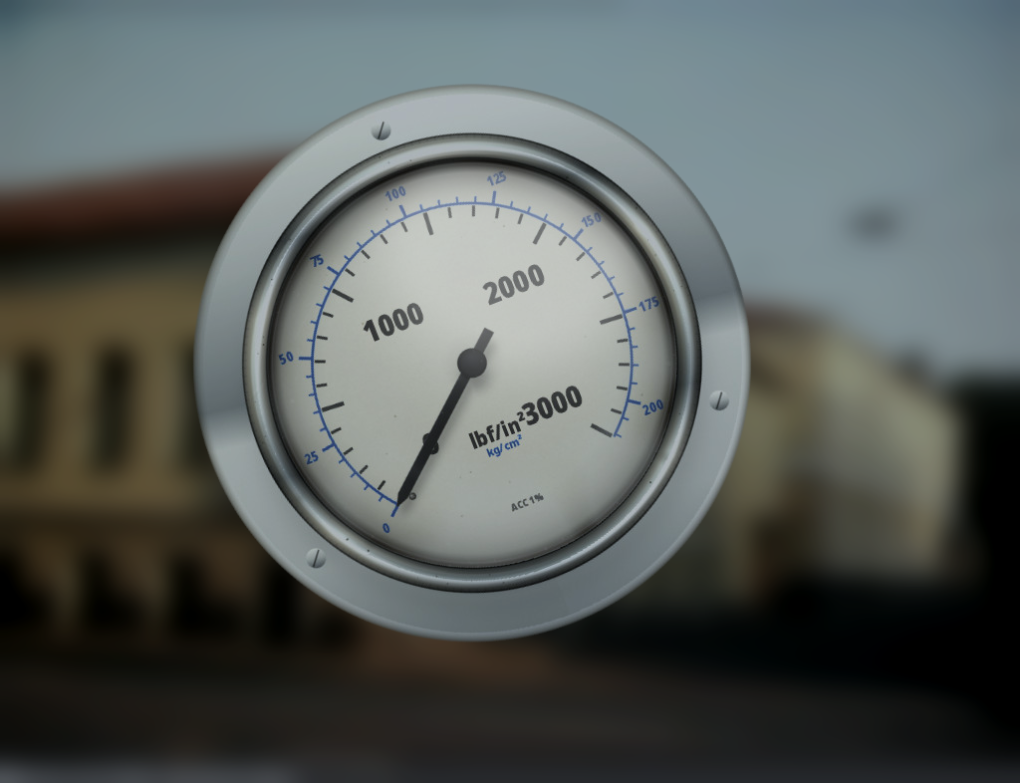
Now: 0
